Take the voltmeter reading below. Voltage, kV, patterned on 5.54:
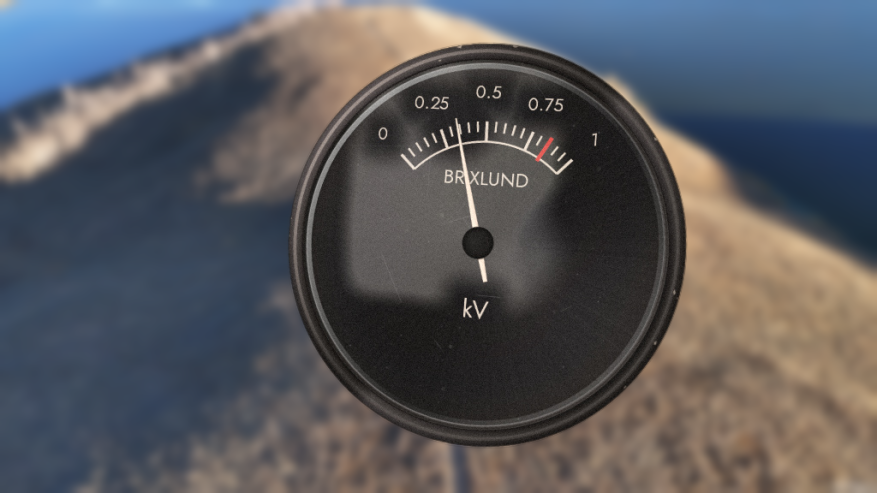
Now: 0.35
